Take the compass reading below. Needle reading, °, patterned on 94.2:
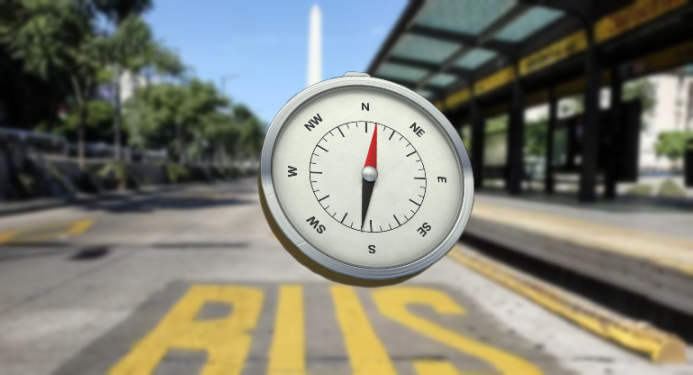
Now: 10
